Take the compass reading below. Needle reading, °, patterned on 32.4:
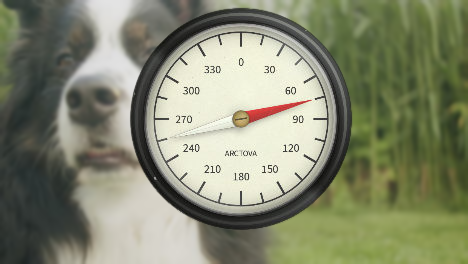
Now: 75
